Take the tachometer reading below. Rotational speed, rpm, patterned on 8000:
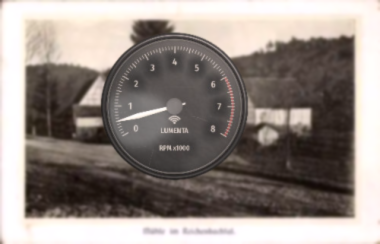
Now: 500
